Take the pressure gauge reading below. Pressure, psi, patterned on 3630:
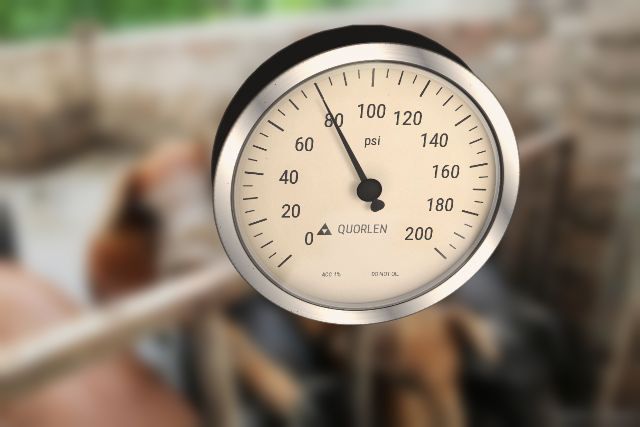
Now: 80
